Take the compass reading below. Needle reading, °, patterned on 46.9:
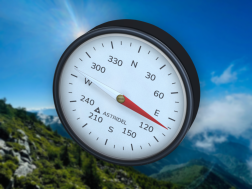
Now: 100
